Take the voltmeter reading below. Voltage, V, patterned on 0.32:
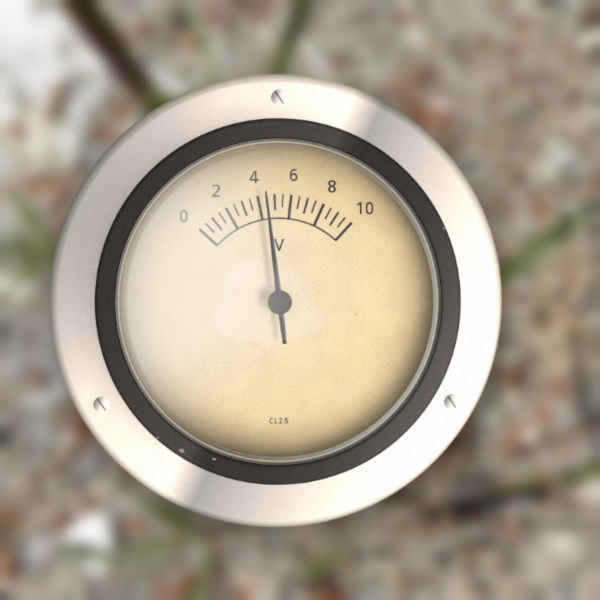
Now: 4.5
